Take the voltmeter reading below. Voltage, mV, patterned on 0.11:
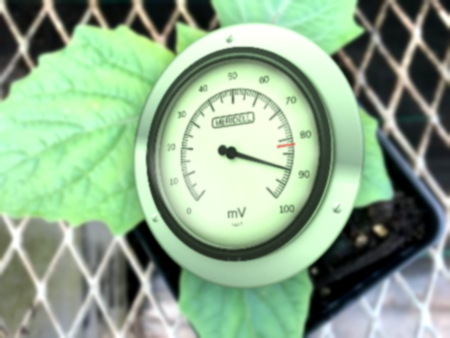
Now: 90
